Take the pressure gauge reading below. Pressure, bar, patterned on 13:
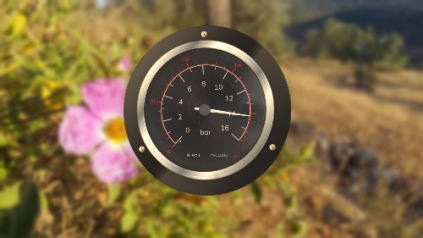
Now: 14
